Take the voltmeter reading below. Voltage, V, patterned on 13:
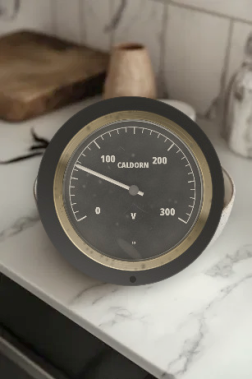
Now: 65
